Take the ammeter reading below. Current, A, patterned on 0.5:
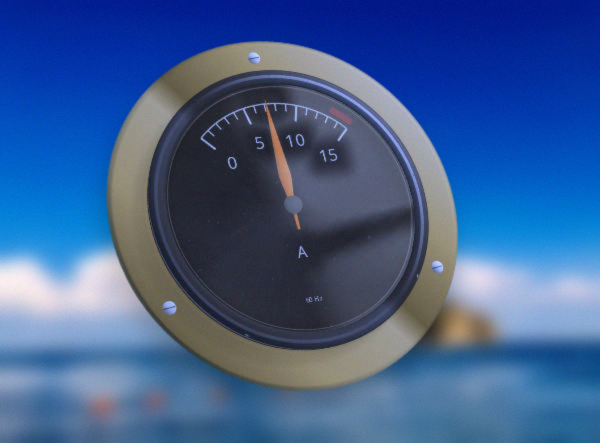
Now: 7
